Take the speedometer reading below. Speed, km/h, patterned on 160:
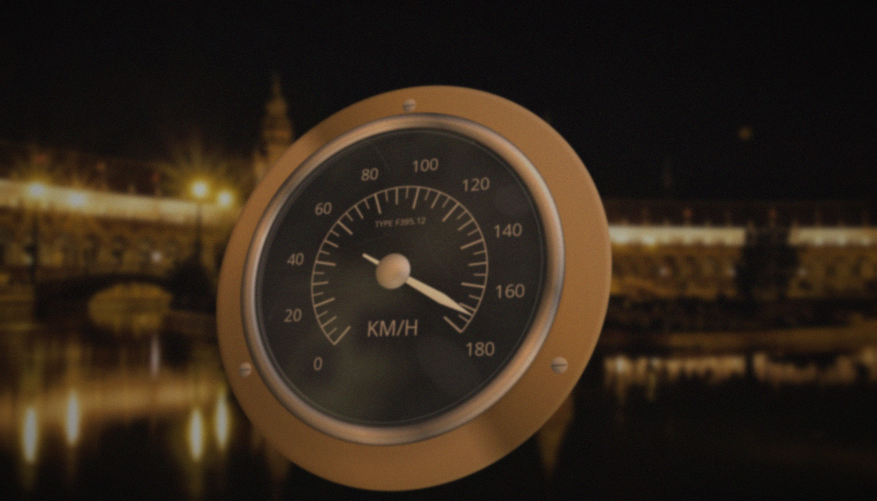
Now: 172.5
